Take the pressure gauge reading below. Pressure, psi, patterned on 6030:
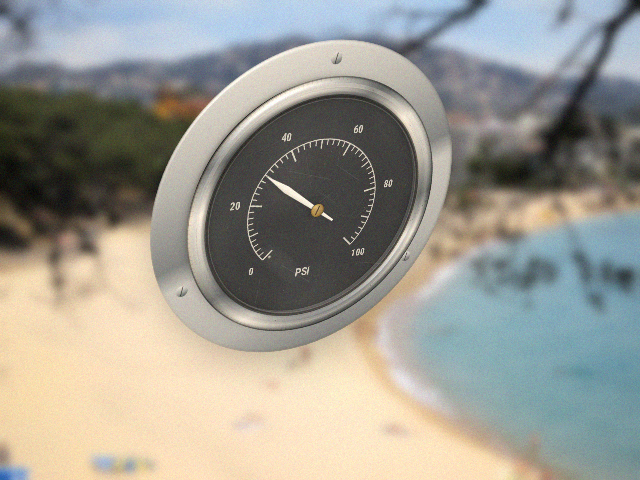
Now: 30
